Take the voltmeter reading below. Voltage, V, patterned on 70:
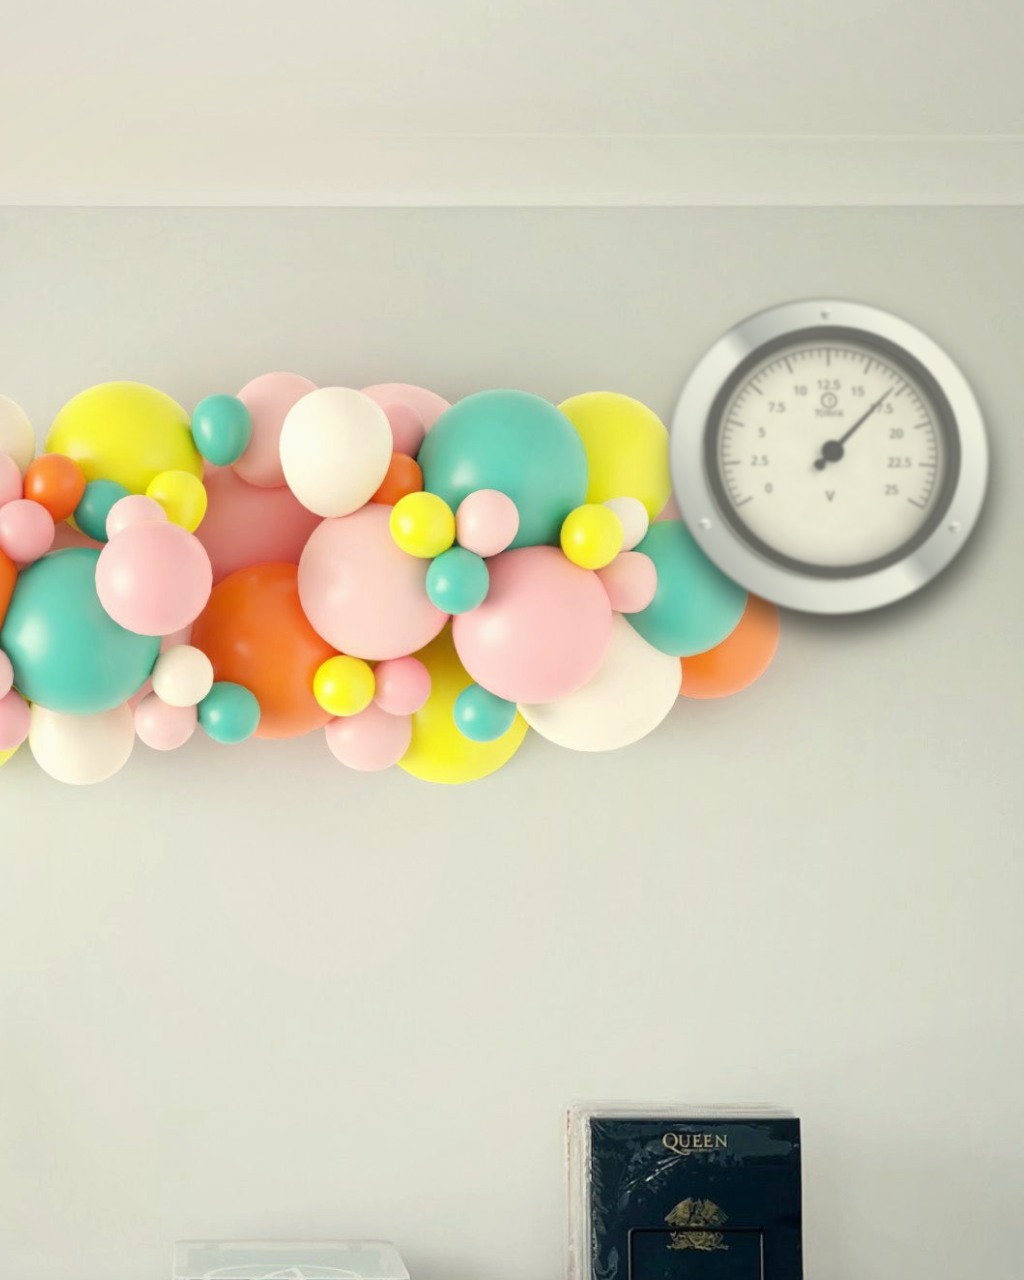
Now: 17
